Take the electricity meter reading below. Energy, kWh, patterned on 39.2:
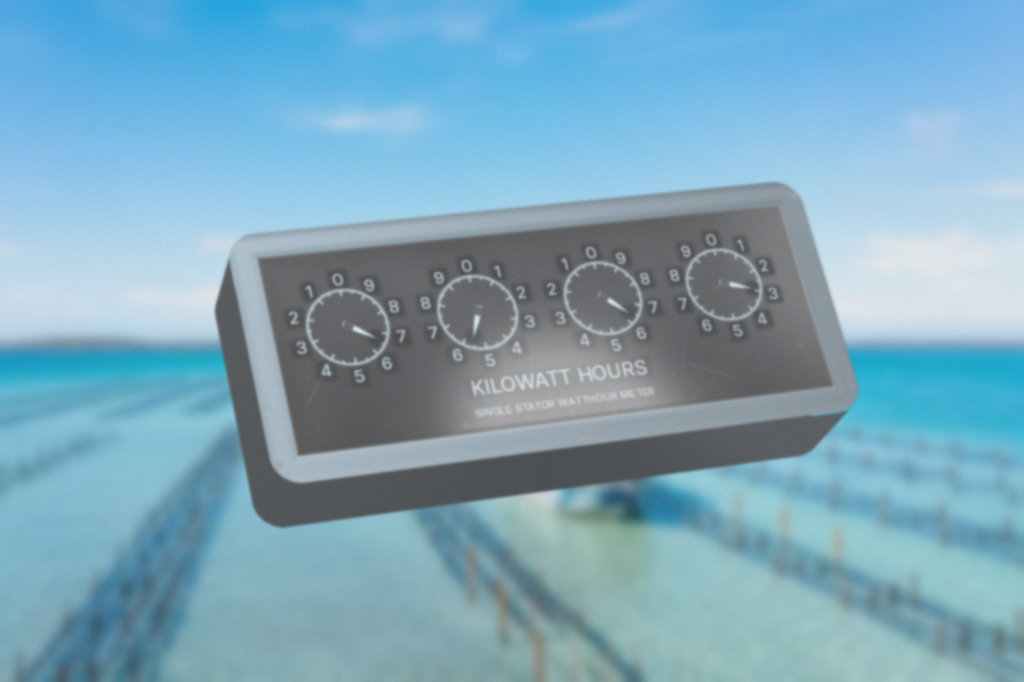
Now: 6563
